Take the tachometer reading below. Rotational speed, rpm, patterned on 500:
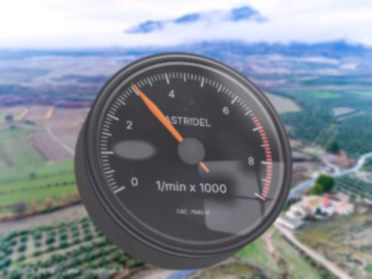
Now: 3000
